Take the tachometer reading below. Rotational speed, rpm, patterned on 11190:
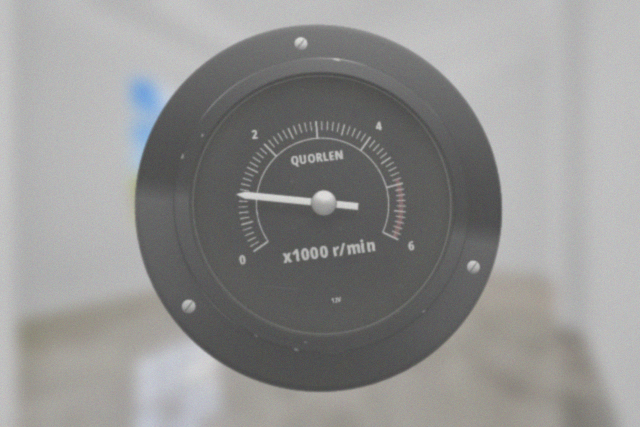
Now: 1000
